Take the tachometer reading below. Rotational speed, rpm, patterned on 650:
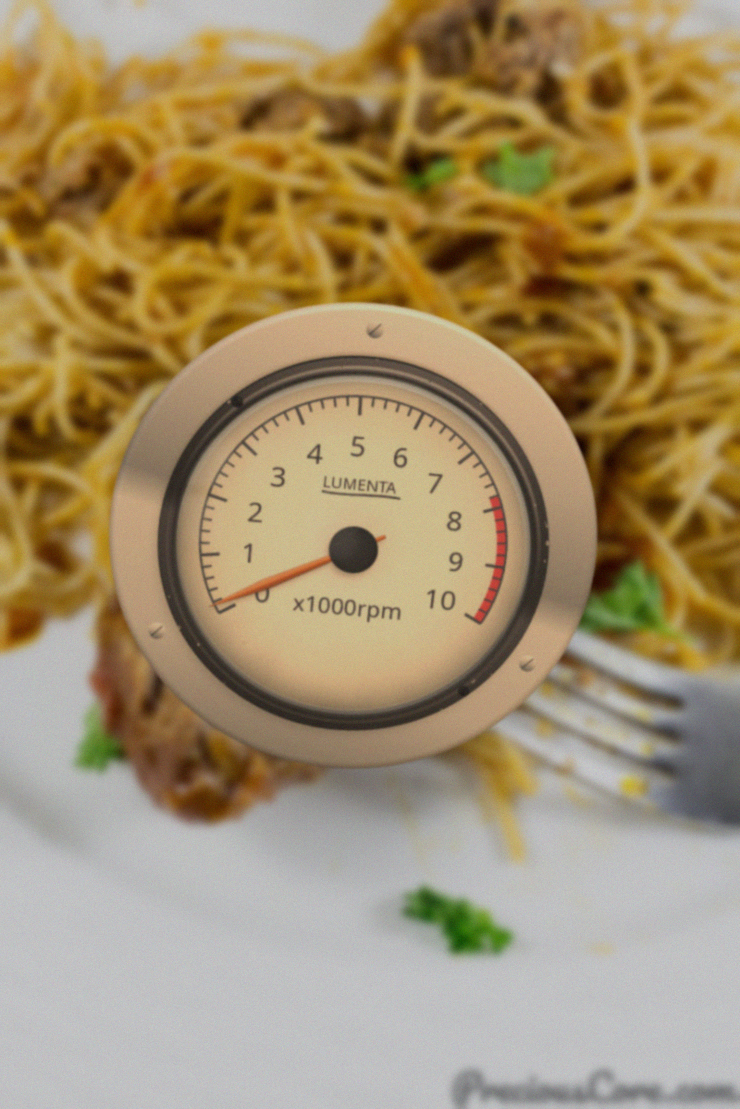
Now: 200
